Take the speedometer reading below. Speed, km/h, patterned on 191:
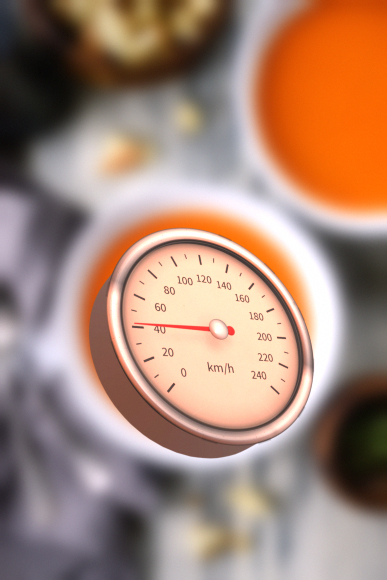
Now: 40
